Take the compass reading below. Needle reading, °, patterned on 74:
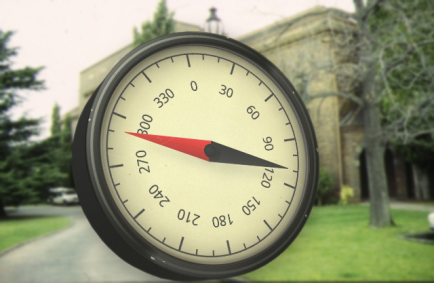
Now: 290
